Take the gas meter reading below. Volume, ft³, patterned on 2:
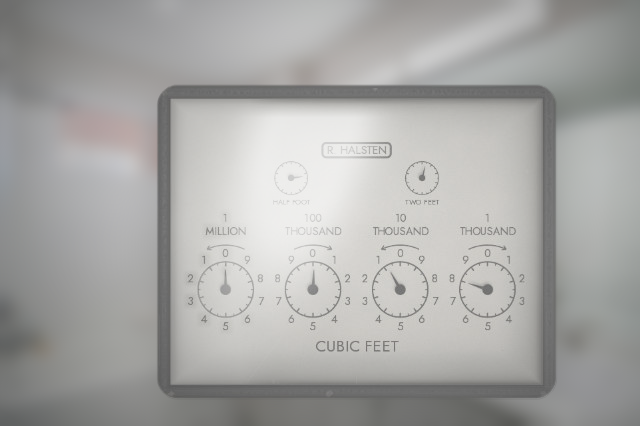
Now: 800
